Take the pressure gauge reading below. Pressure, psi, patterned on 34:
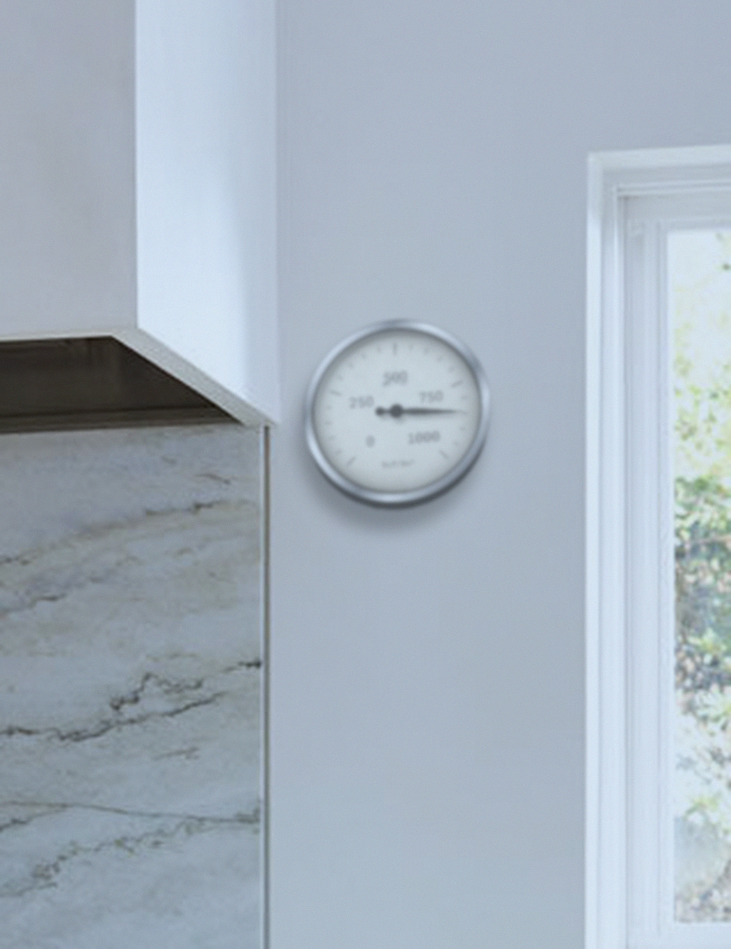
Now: 850
